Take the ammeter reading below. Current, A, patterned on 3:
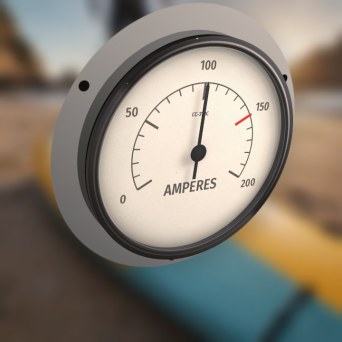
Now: 100
